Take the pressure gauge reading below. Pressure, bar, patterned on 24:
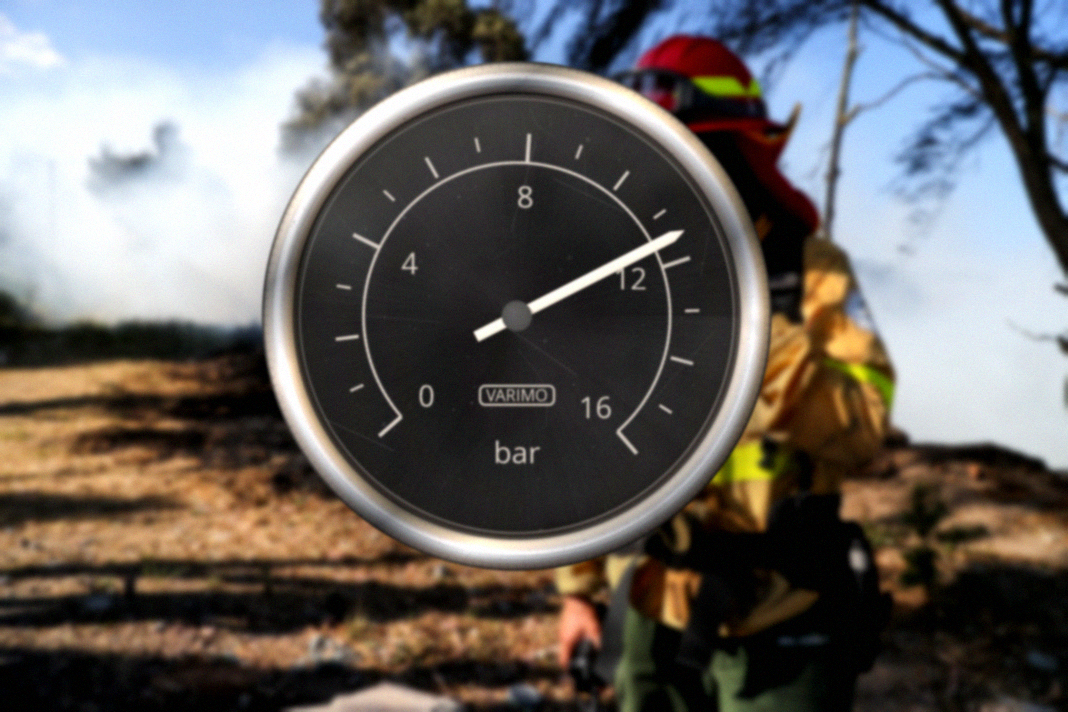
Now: 11.5
